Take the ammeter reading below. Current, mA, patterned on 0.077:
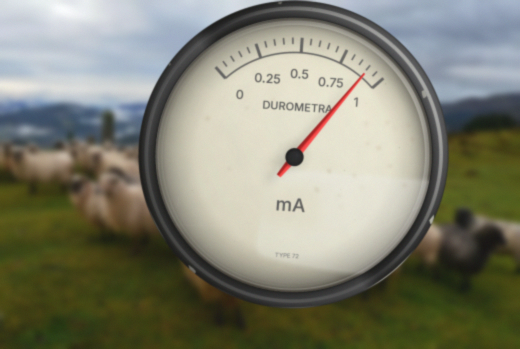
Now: 0.9
